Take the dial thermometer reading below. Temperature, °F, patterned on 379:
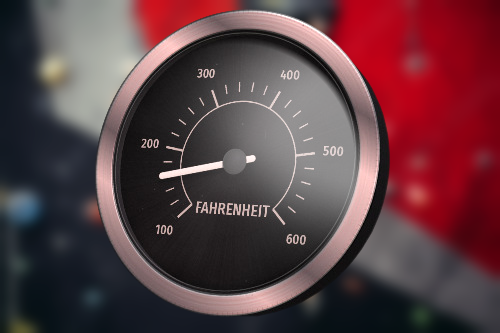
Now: 160
